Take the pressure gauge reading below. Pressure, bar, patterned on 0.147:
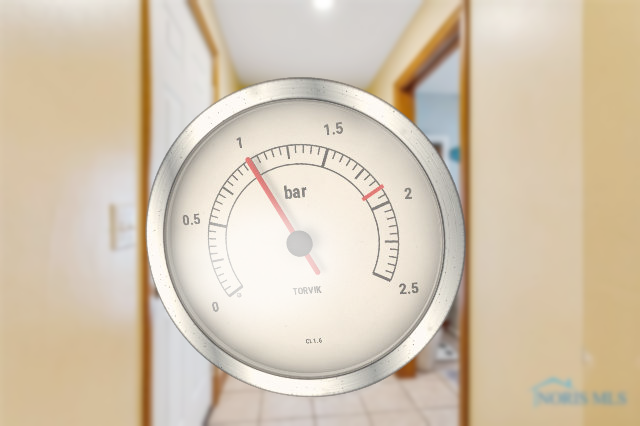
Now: 1
